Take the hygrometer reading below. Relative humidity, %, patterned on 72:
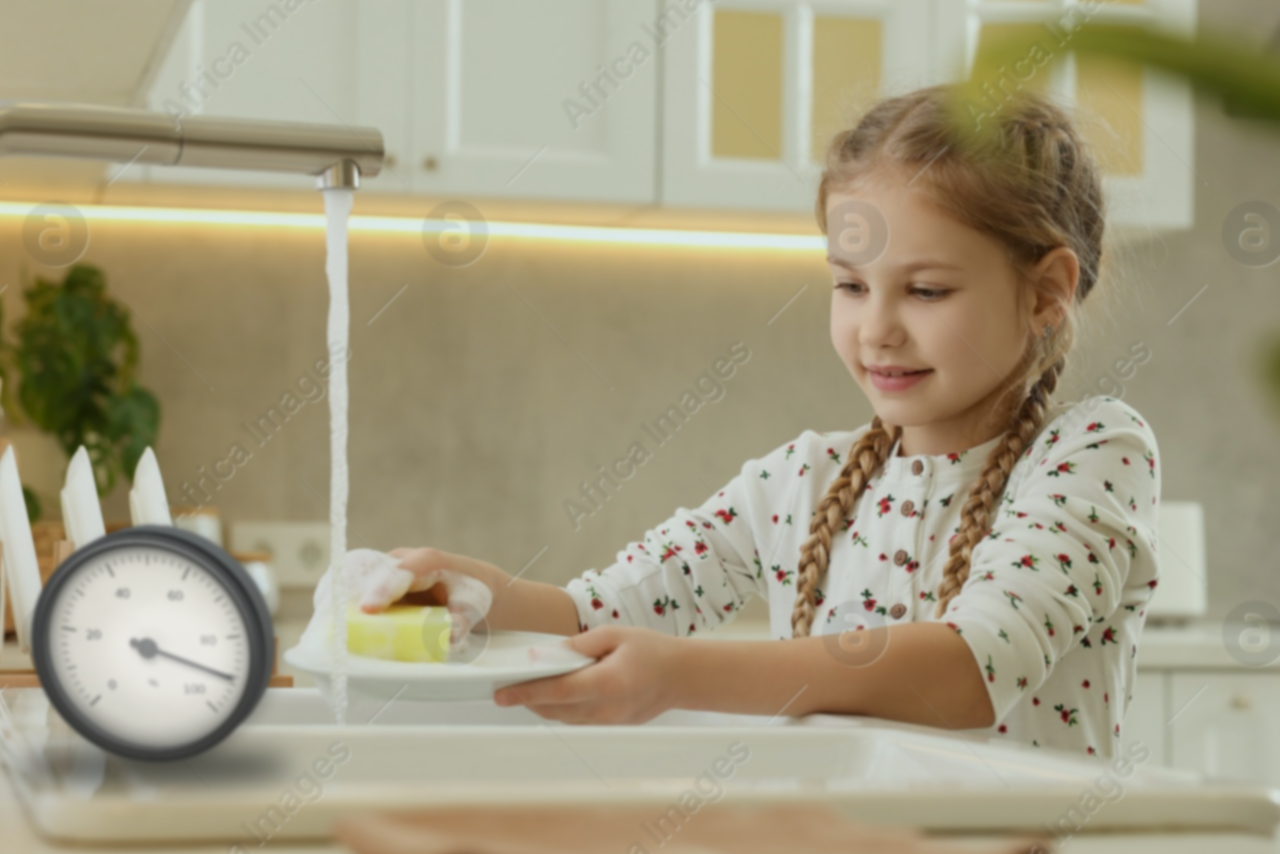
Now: 90
